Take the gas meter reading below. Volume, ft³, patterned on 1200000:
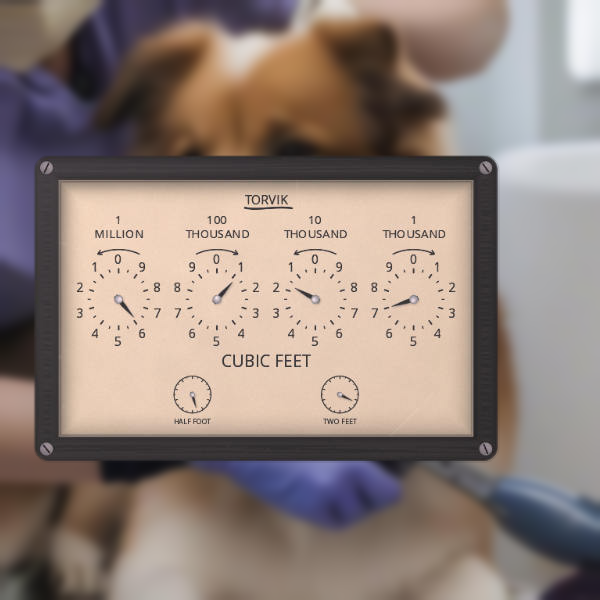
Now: 611700
